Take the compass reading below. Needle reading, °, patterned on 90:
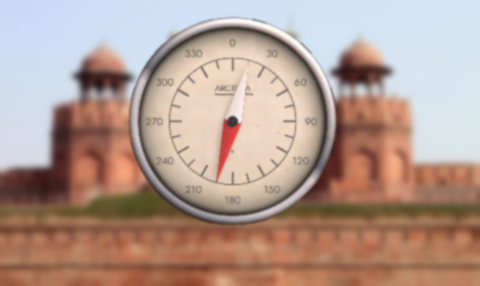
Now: 195
